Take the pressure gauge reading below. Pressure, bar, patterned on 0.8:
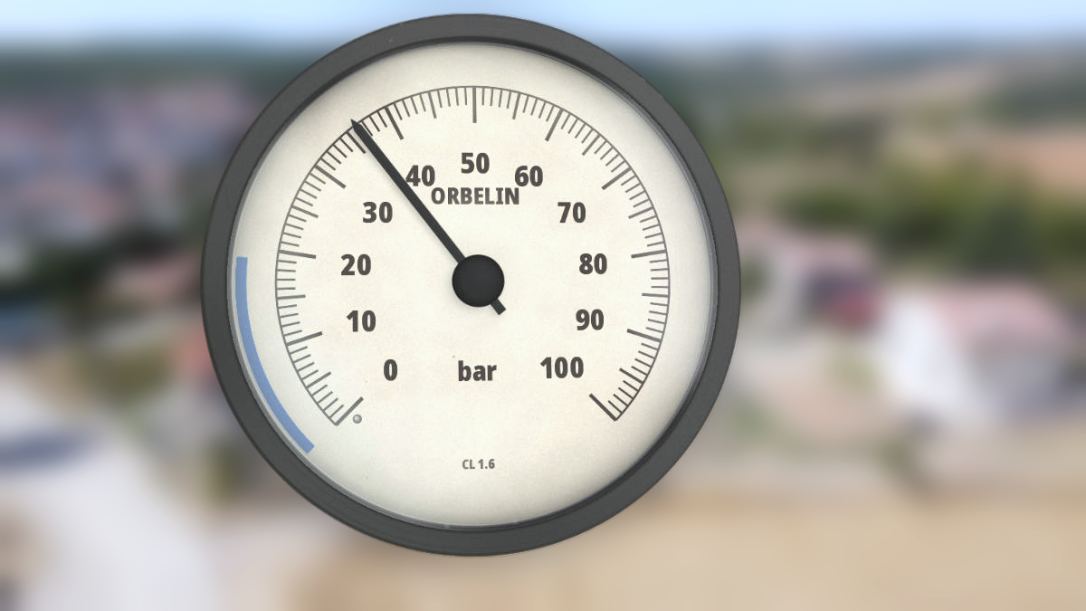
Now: 36
